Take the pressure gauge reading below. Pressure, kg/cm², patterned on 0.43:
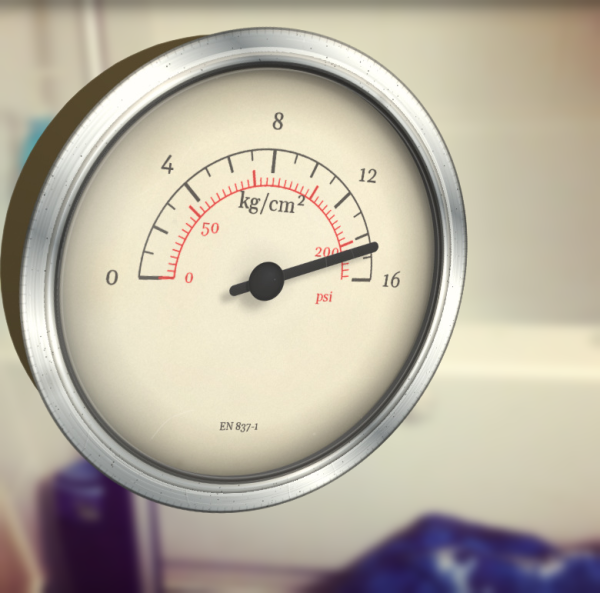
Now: 14.5
